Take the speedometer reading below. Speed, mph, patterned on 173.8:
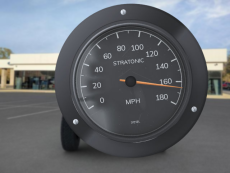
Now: 165
